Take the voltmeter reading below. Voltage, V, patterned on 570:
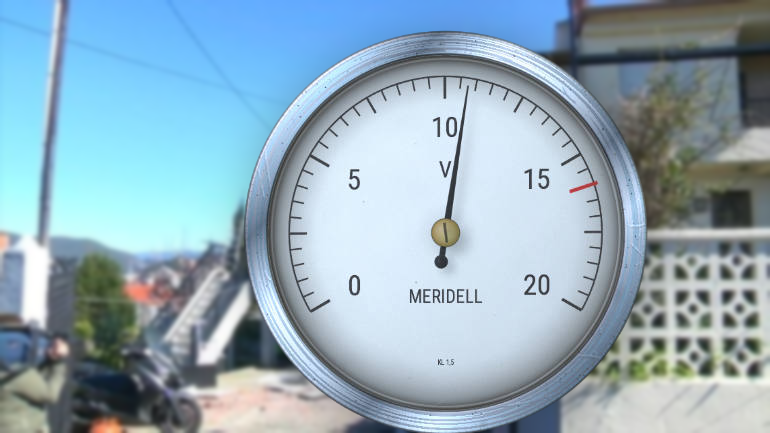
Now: 10.75
